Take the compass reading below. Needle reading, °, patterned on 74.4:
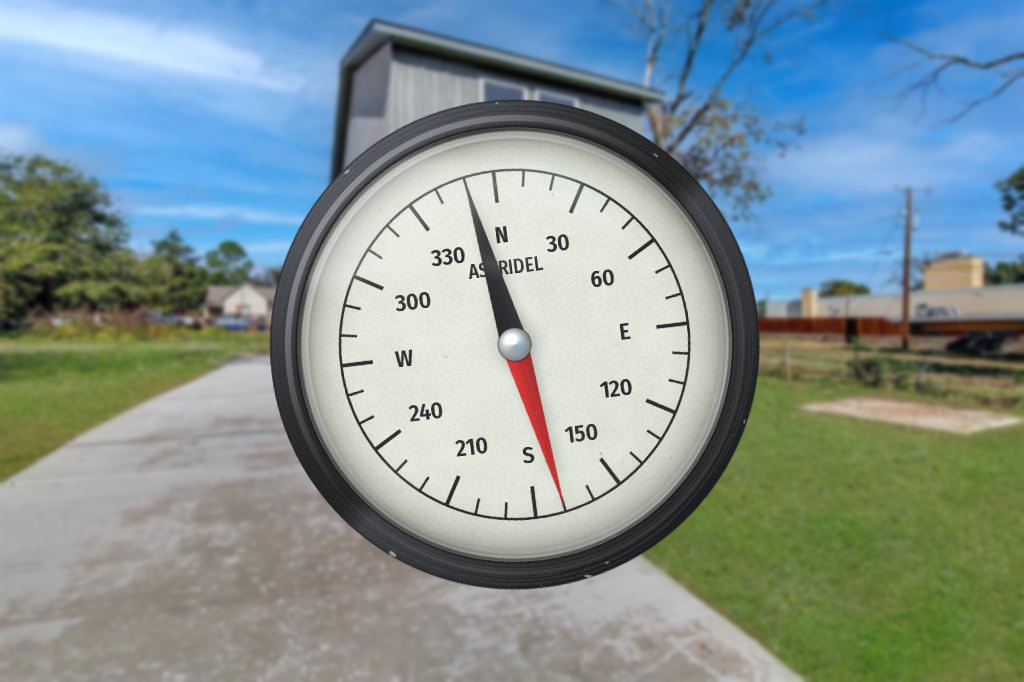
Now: 170
